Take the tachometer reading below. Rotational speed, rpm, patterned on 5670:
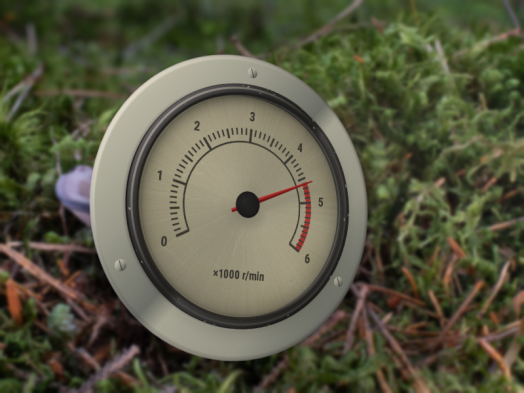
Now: 4600
